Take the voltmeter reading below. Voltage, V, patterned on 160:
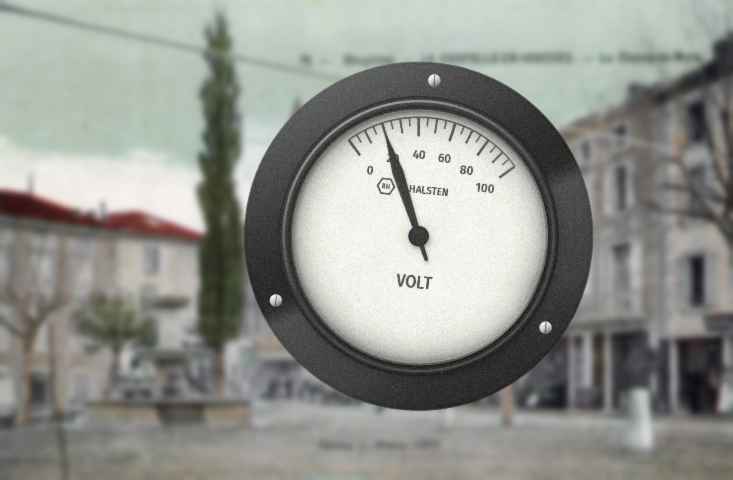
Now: 20
